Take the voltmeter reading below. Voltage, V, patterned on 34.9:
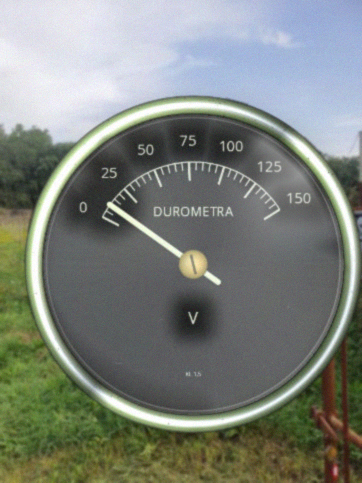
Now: 10
